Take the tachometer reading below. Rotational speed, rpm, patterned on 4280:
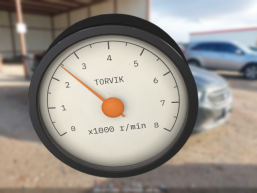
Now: 2500
